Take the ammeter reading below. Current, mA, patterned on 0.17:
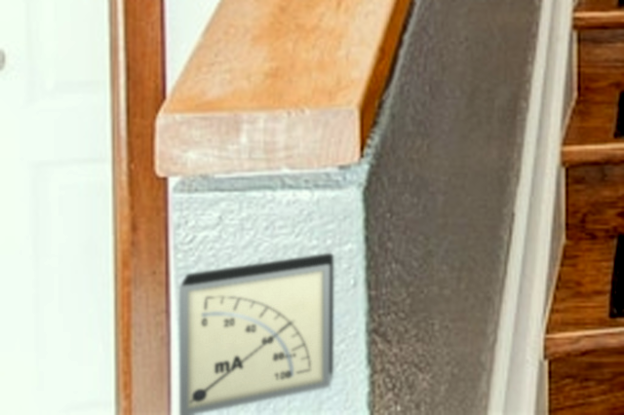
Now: 60
